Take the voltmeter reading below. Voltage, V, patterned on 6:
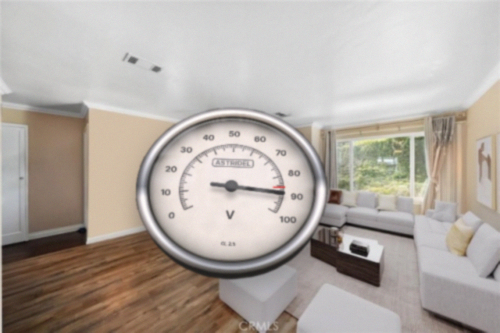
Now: 90
